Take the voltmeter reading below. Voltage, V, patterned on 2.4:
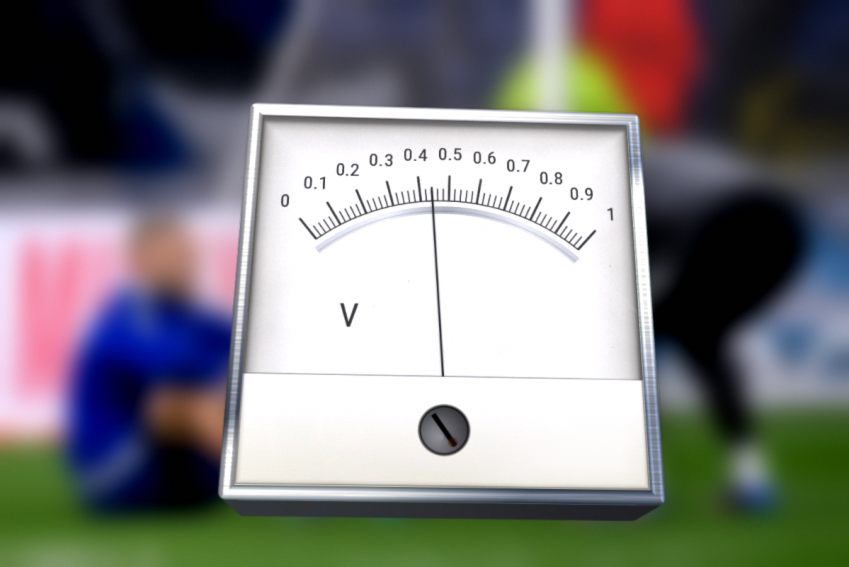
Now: 0.44
